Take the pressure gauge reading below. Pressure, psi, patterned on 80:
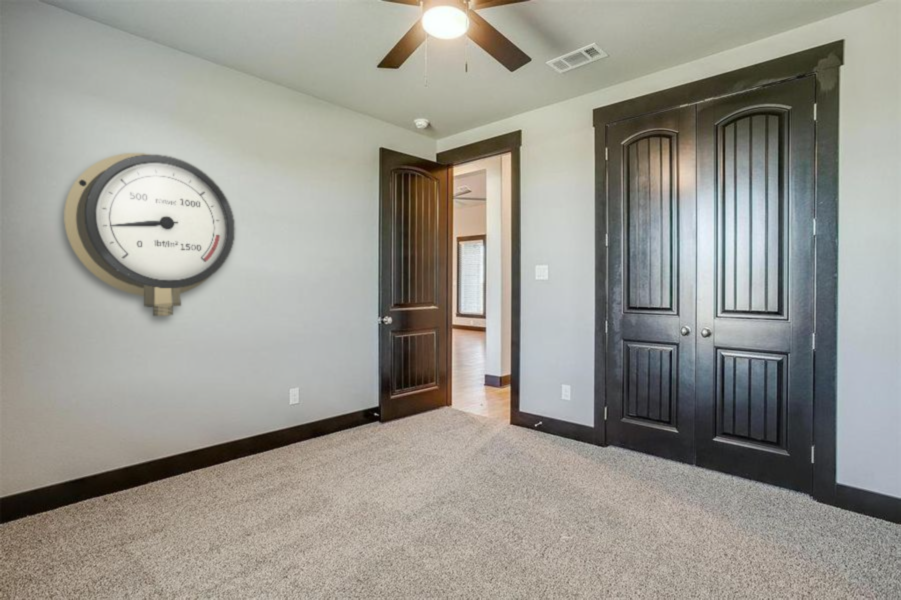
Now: 200
